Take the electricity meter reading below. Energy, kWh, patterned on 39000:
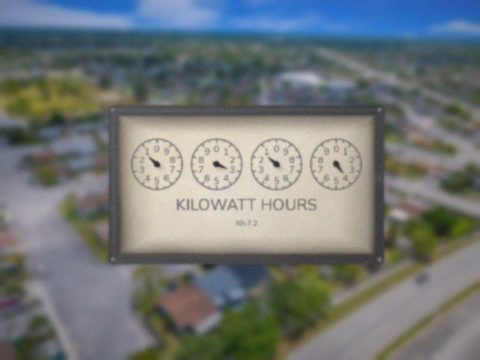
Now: 1314
